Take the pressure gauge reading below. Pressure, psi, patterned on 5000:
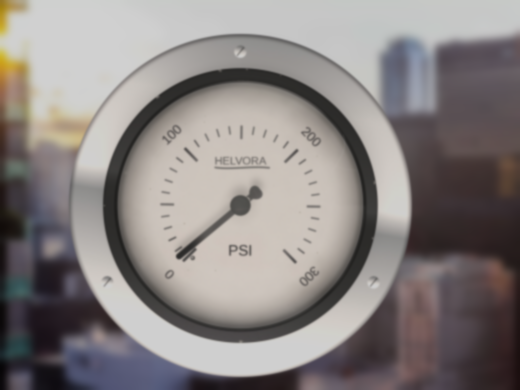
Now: 5
